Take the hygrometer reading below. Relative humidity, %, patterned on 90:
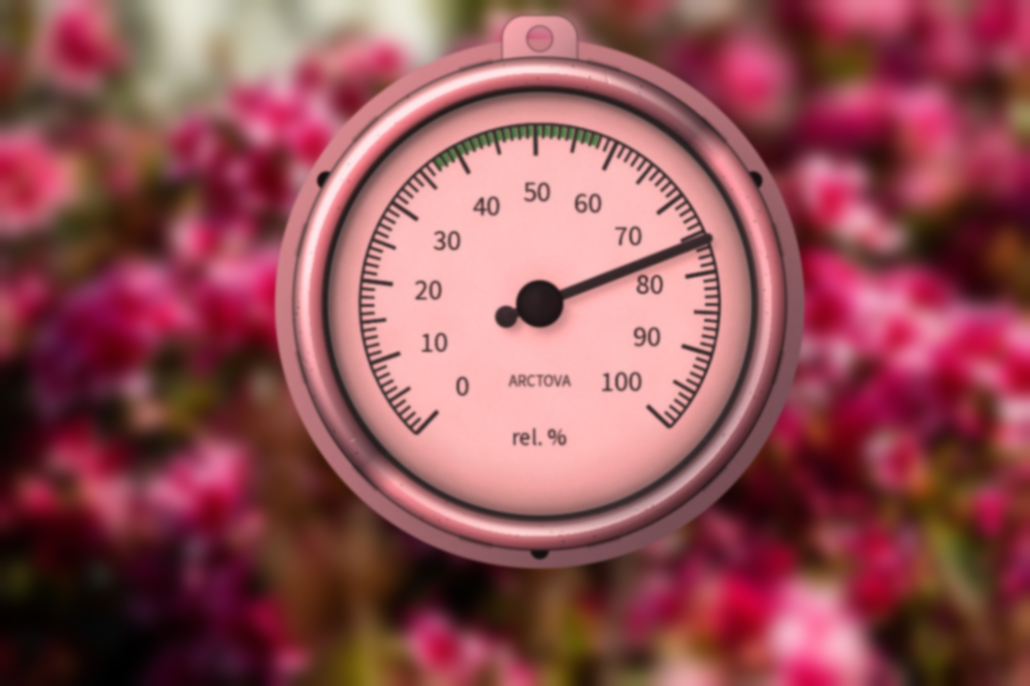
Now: 76
